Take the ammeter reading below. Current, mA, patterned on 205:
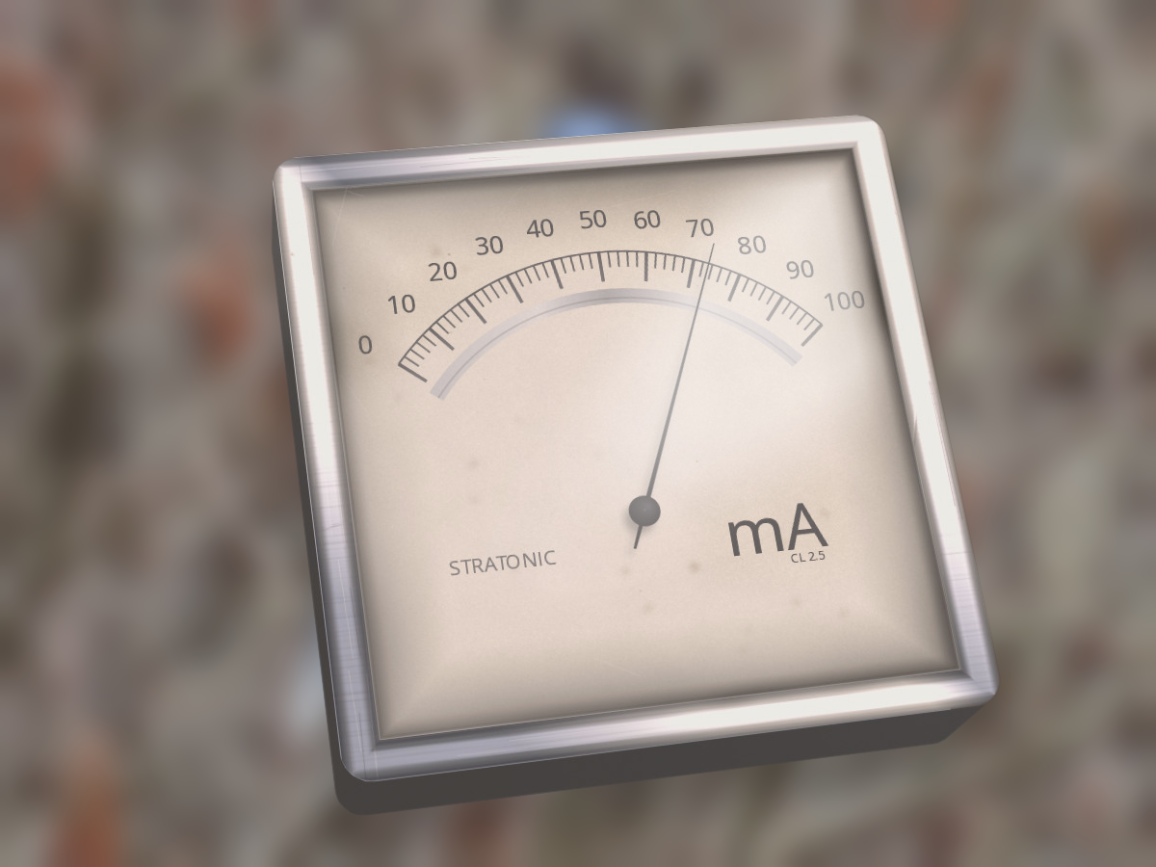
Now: 73
